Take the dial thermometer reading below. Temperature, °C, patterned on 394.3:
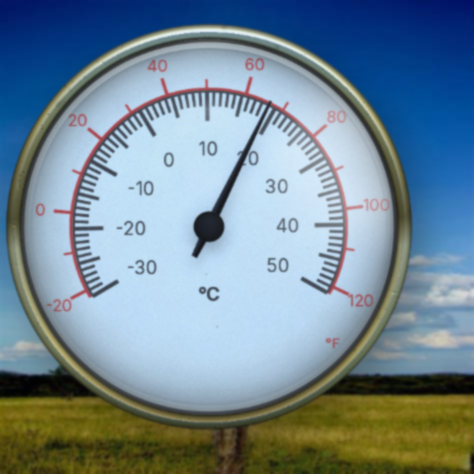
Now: 19
